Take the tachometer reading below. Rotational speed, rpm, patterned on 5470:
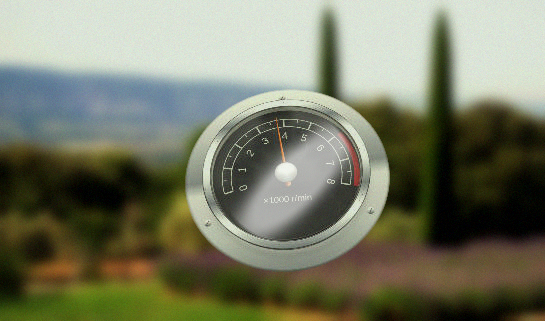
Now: 3750
